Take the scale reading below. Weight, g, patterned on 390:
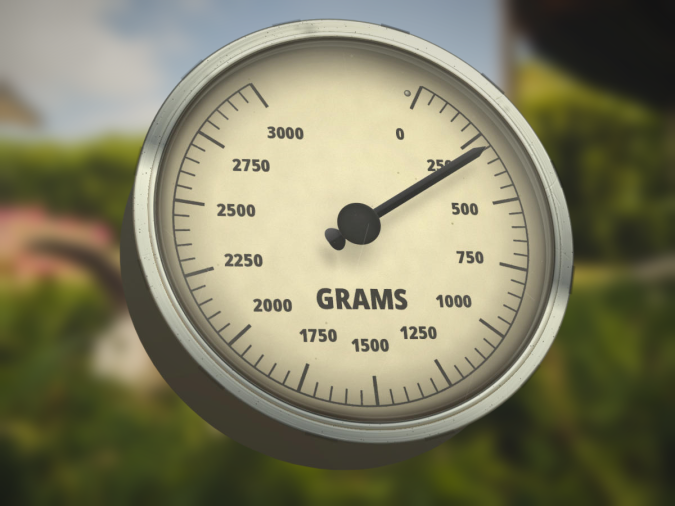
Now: 300
